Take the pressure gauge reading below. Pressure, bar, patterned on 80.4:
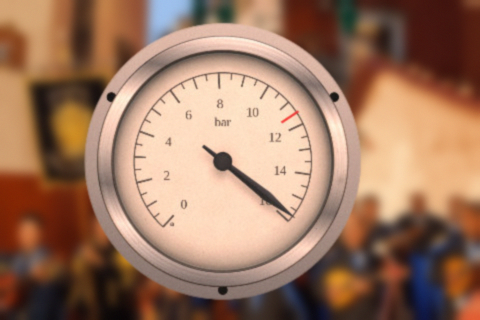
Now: 15.75
